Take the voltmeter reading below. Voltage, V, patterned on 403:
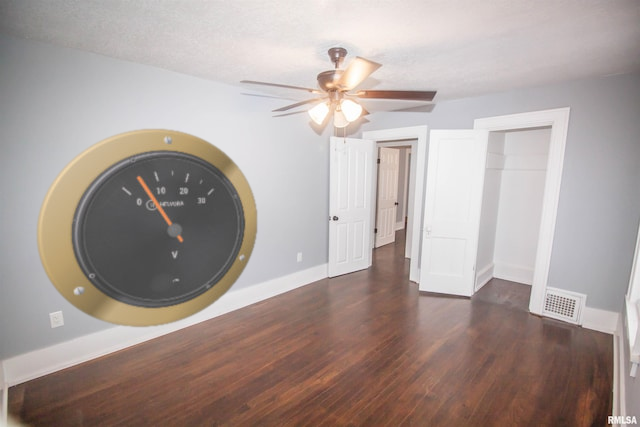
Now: 5
